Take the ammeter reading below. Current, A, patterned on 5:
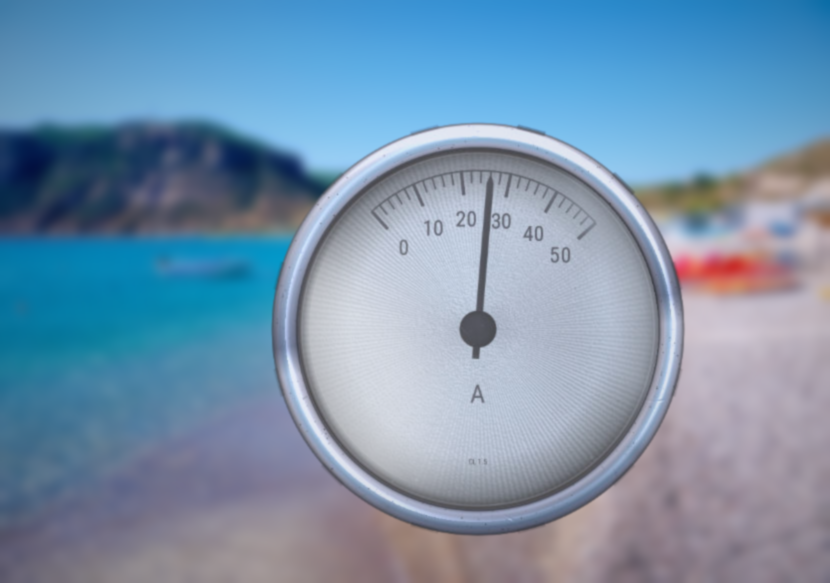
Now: 26
